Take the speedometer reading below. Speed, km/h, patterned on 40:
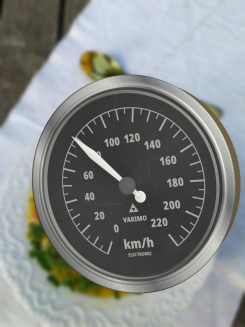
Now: 80
